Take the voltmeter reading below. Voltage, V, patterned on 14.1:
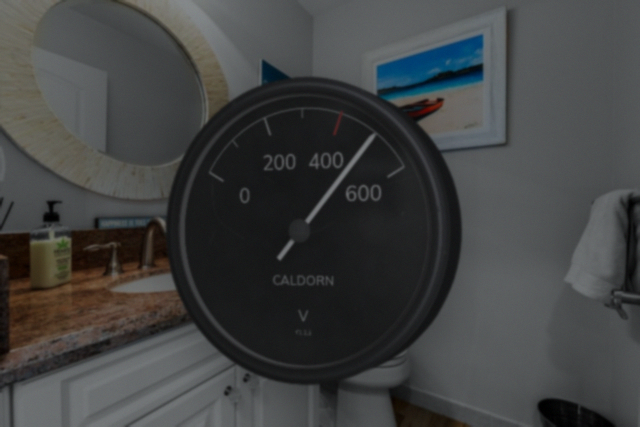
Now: 500
